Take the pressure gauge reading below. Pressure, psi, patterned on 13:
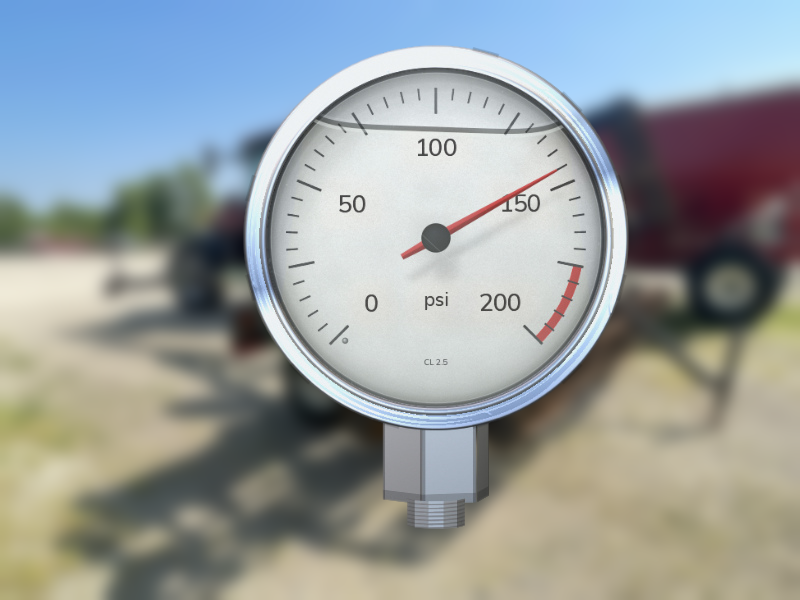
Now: 145
